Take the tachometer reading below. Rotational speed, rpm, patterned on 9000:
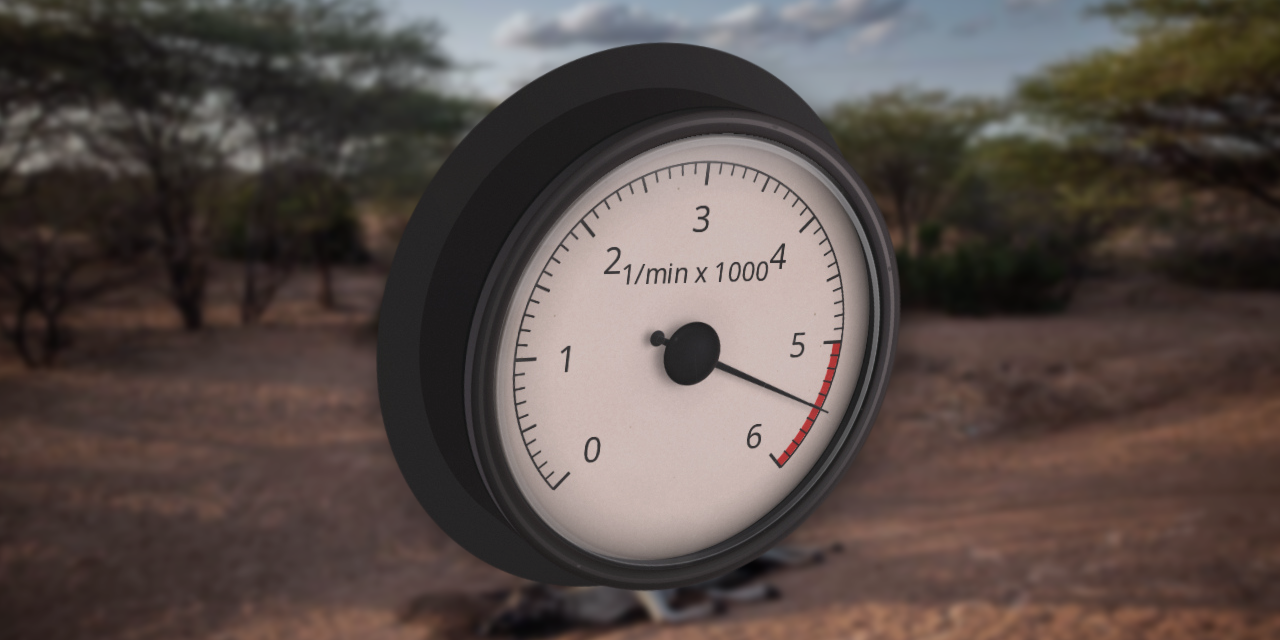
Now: 5500
